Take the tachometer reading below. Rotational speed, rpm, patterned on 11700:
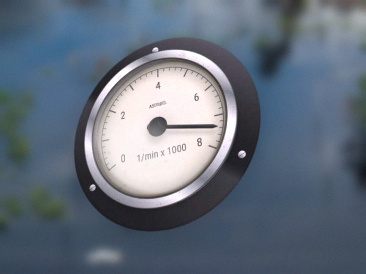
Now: 7400
